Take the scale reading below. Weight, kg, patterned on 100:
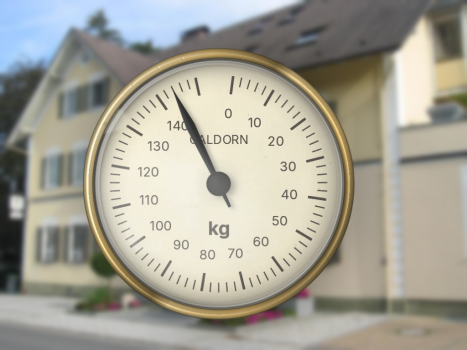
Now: 144
